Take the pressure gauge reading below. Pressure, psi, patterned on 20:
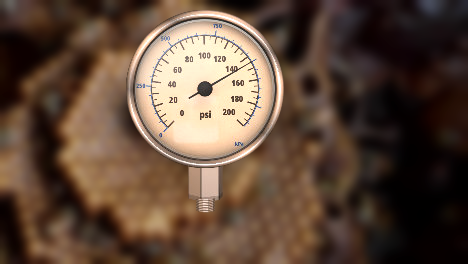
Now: 145
